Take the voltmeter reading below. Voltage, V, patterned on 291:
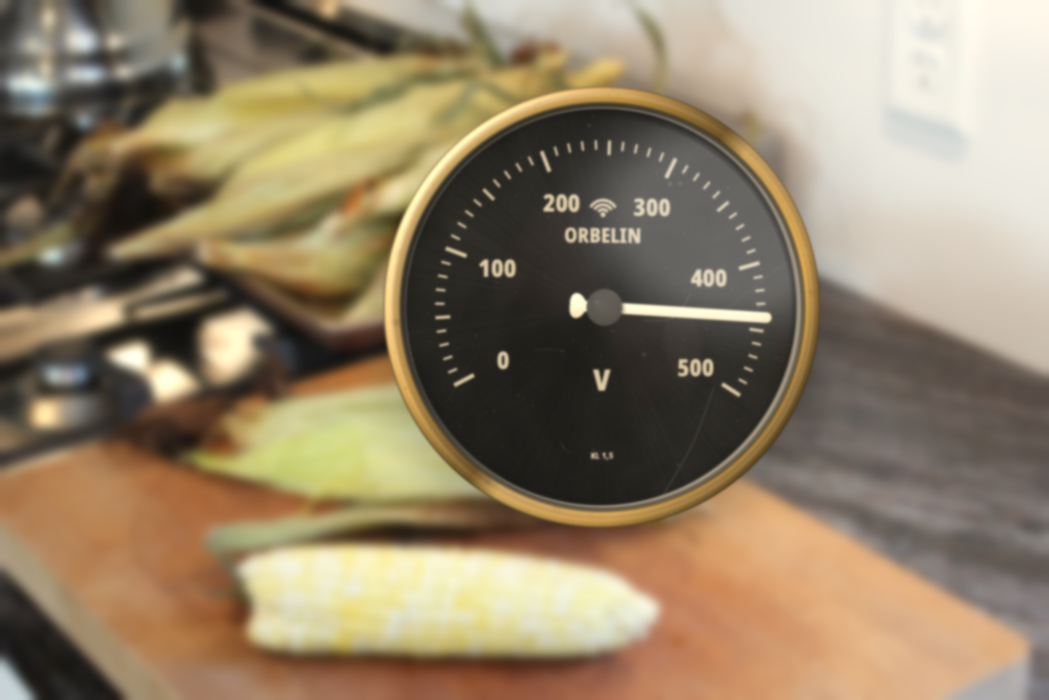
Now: 440
